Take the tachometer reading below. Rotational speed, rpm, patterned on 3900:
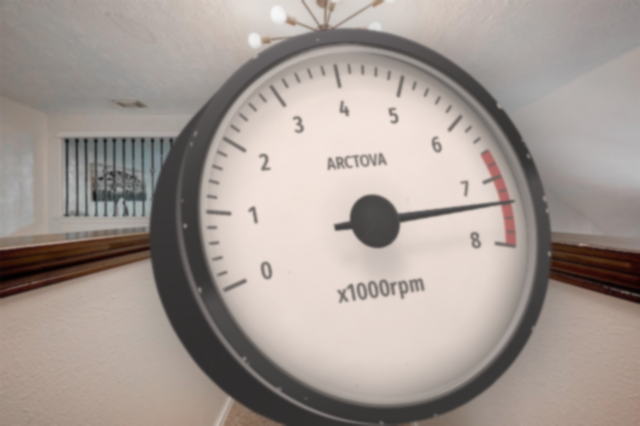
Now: 7400
